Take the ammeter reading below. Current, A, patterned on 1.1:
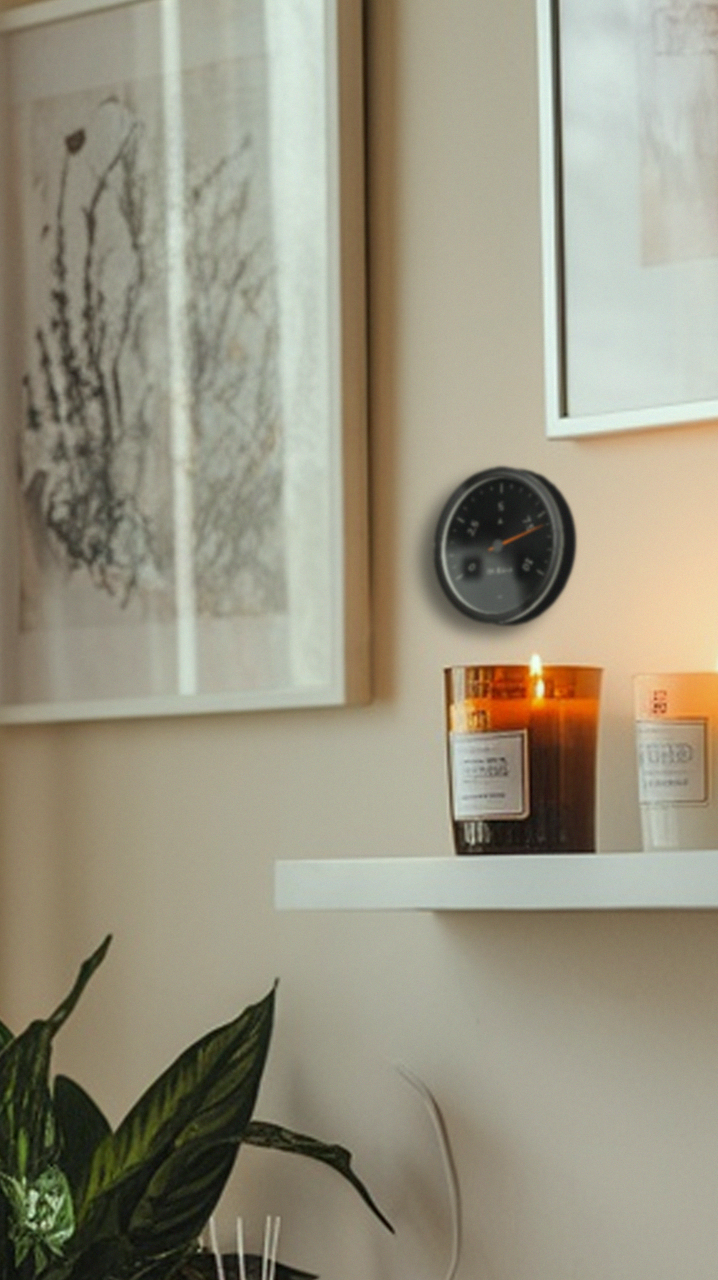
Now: 8
